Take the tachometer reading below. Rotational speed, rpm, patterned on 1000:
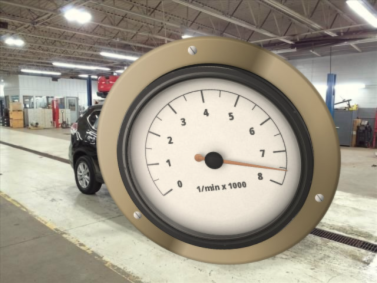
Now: 7500
